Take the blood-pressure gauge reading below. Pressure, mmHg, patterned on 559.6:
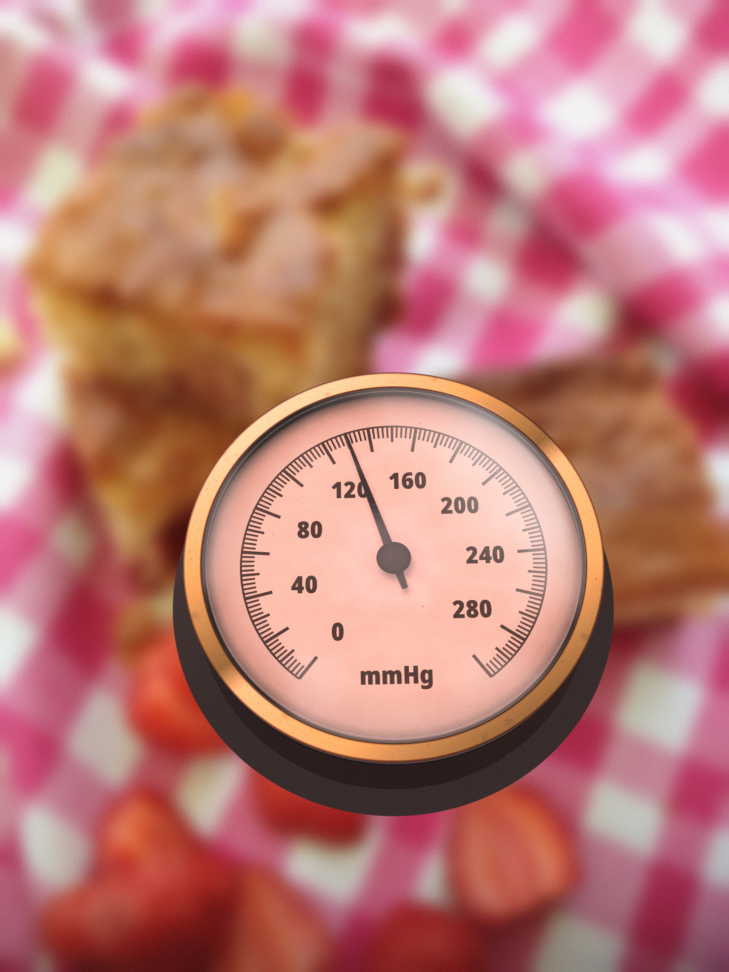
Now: 130
